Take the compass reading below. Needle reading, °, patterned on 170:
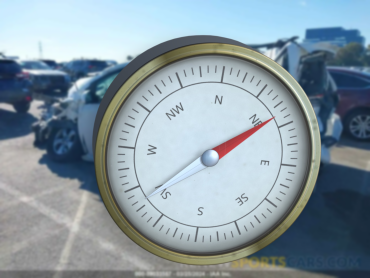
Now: 50
